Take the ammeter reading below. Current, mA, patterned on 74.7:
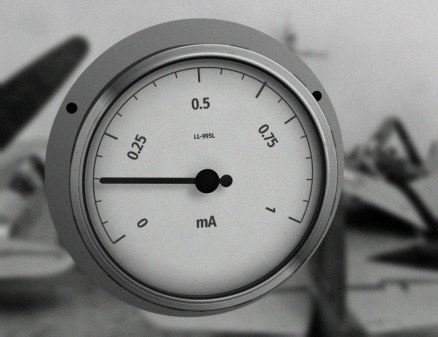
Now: 0.15
